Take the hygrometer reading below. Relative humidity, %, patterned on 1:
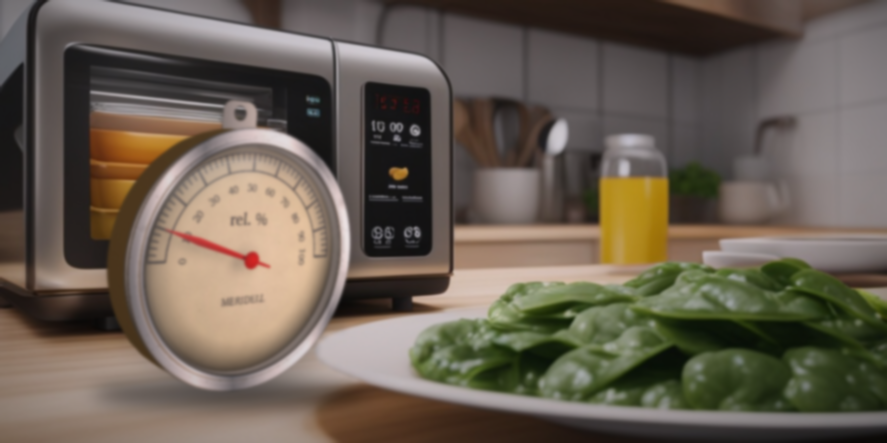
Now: 10
